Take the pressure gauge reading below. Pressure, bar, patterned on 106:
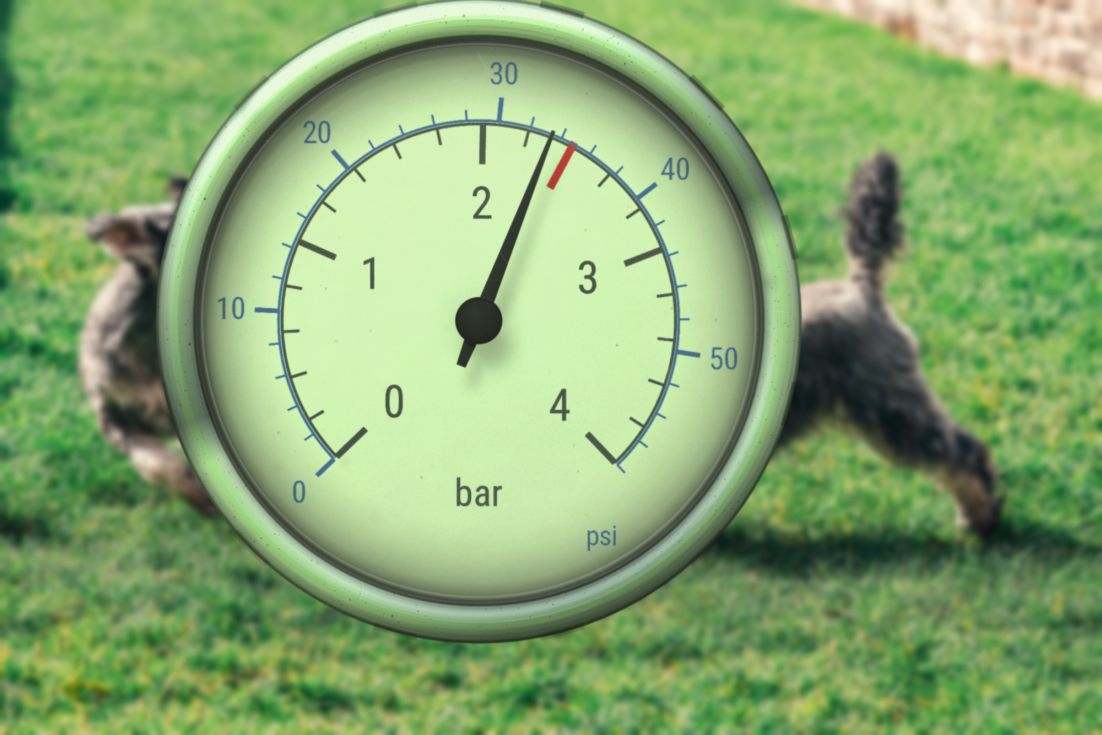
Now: 2.3
